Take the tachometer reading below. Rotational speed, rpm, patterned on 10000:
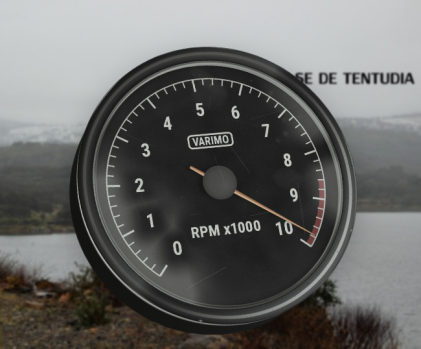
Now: 9800
